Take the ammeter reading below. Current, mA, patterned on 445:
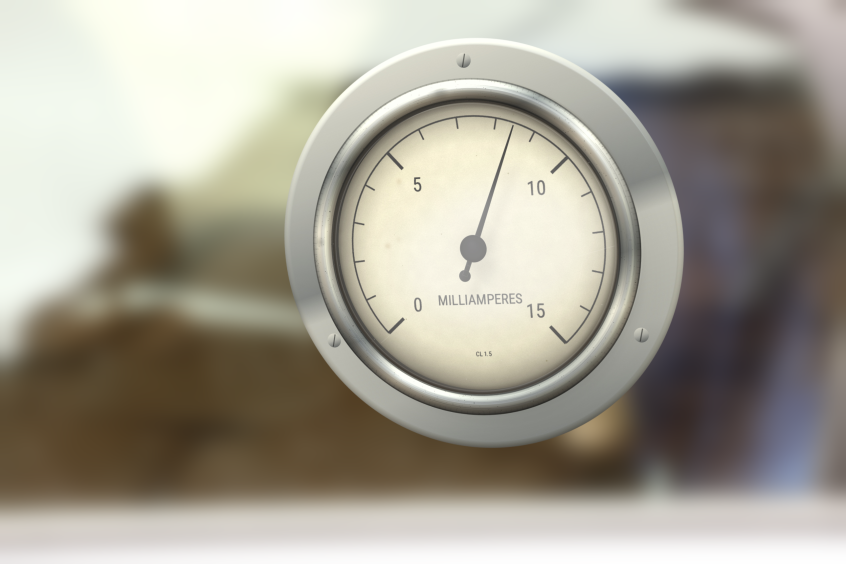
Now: 8.5
